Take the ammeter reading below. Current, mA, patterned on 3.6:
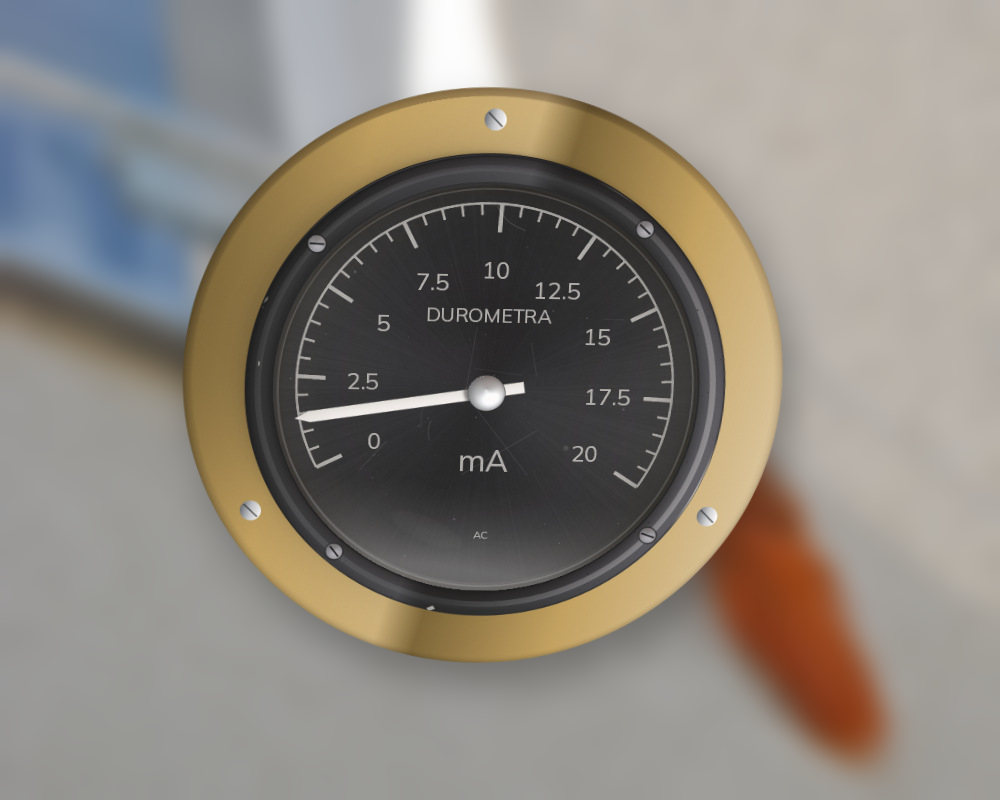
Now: 1.5
